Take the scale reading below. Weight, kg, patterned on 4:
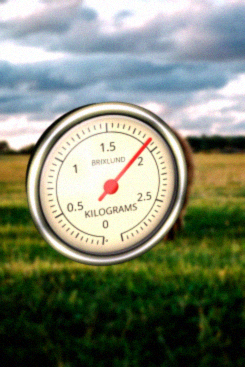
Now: 1.9
